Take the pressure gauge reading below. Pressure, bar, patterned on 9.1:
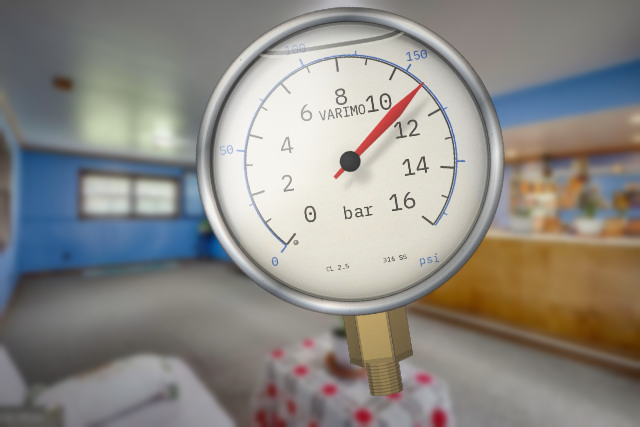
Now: 11
